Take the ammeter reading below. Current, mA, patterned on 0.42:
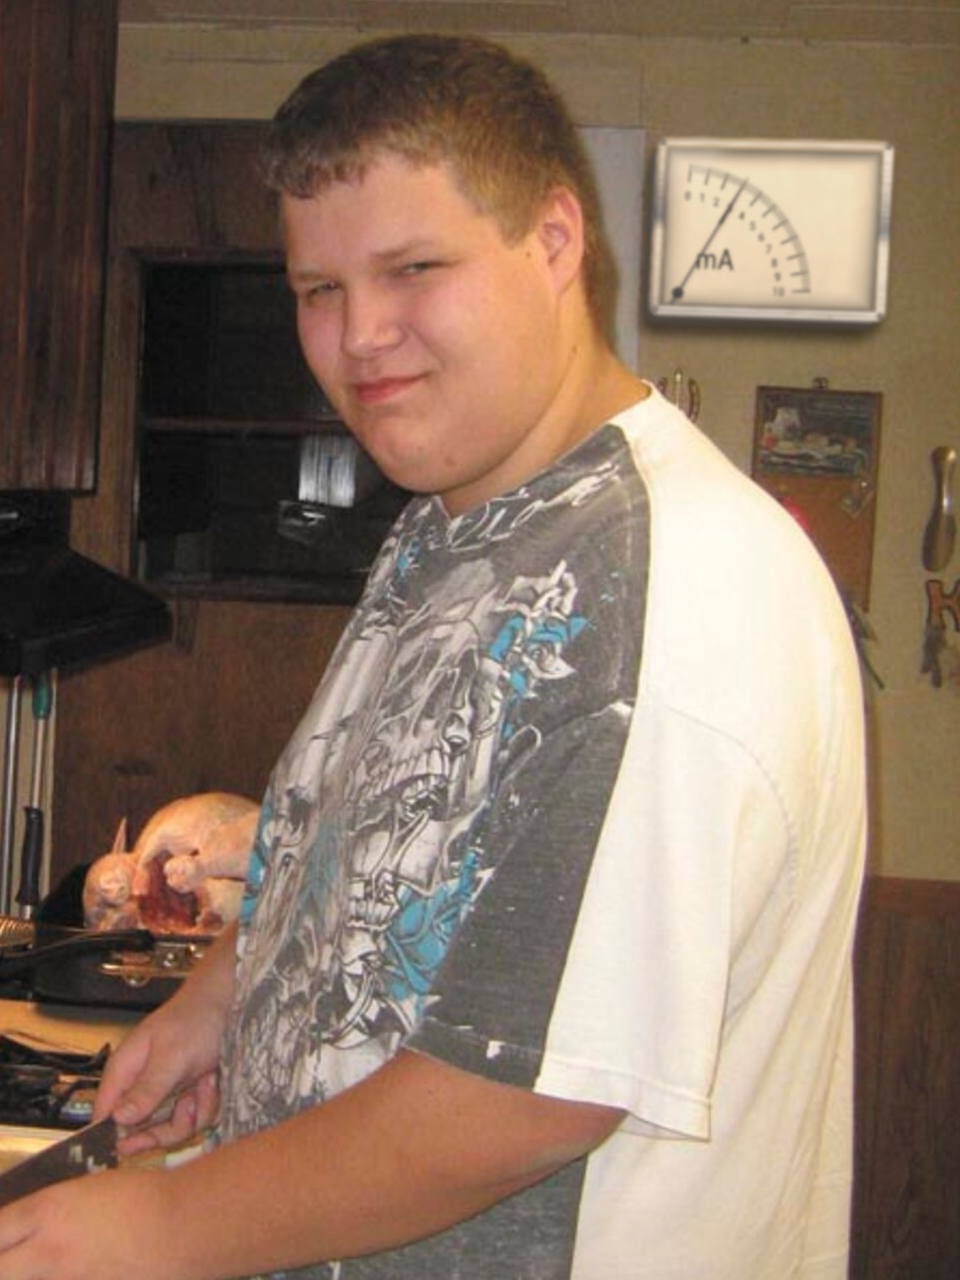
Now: 3
